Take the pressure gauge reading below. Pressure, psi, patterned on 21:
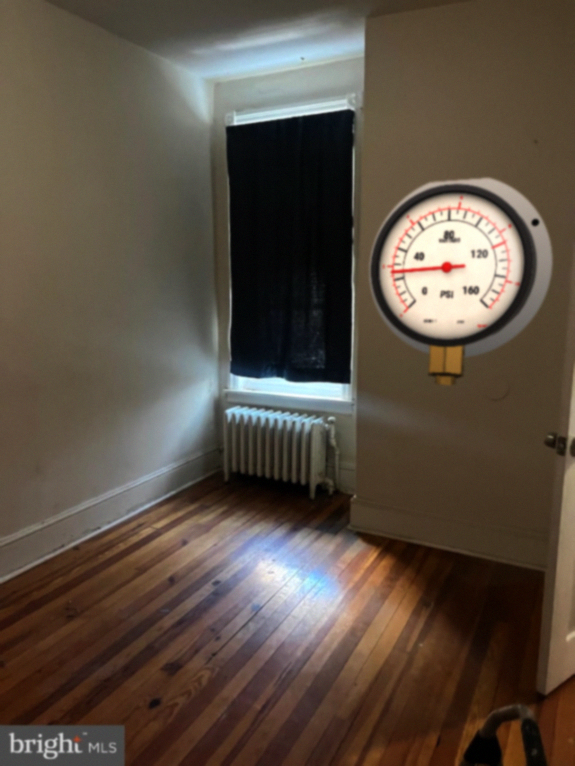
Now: 25
